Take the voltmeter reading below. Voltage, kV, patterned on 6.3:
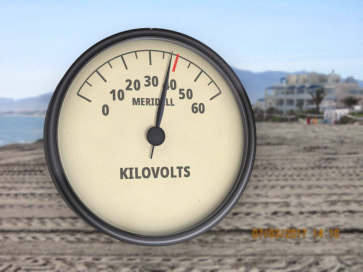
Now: 37.5
